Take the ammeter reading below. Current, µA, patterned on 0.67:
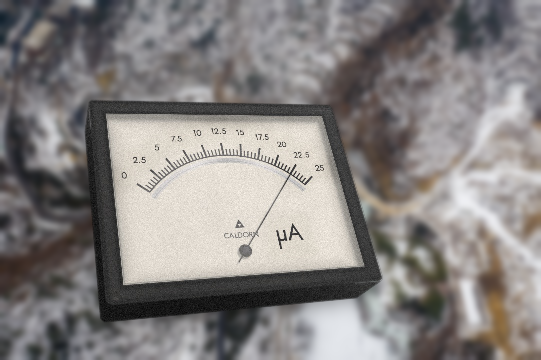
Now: 22.5
